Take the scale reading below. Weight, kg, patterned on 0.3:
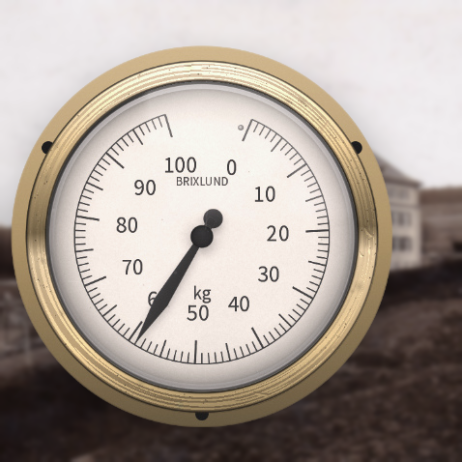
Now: 59
